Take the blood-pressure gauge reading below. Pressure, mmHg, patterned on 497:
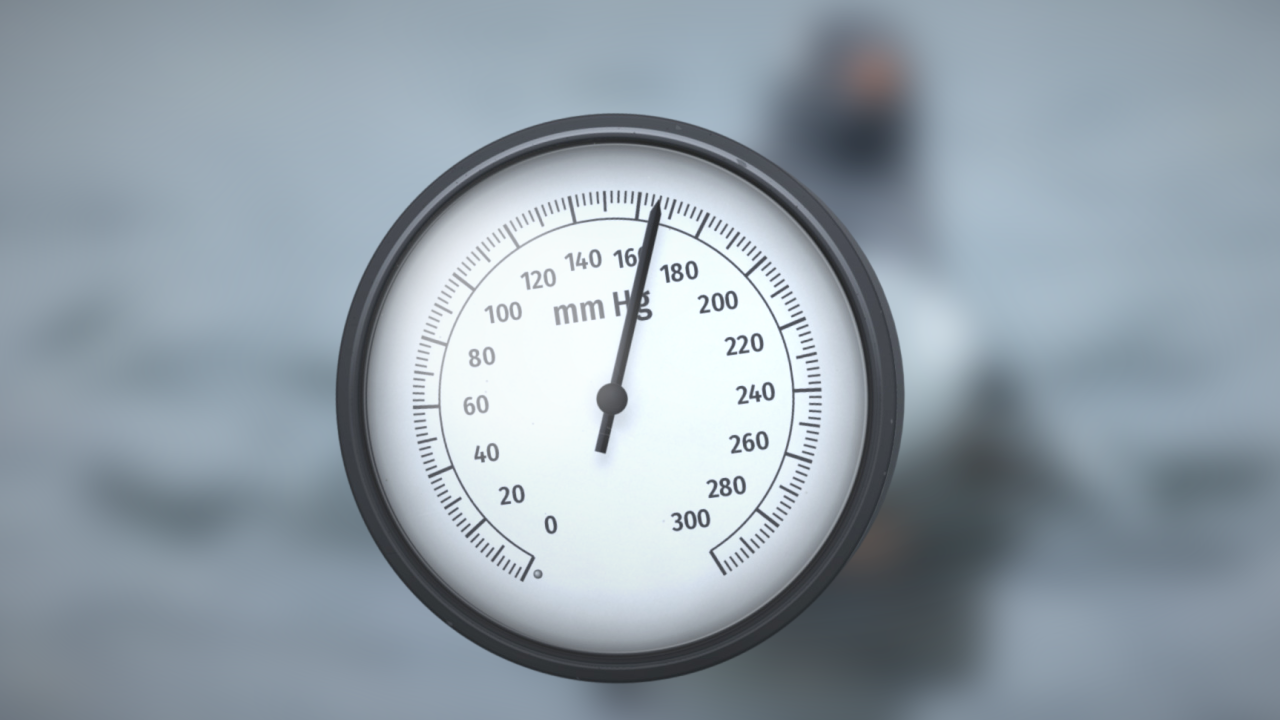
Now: 166
